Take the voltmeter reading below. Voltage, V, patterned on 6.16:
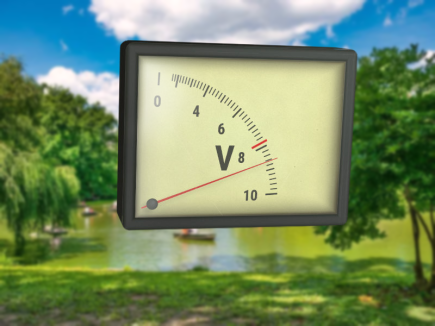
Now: 8.6
